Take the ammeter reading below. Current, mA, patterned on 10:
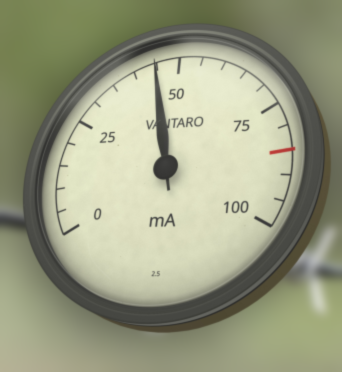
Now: 45
